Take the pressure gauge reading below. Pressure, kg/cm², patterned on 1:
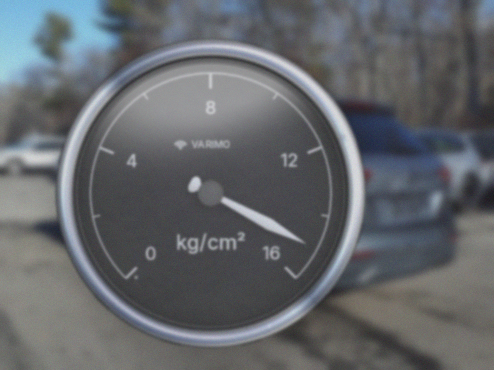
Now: 15
